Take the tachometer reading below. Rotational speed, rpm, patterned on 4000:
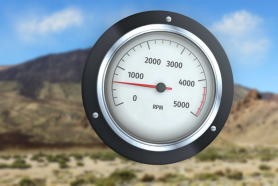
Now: 600
